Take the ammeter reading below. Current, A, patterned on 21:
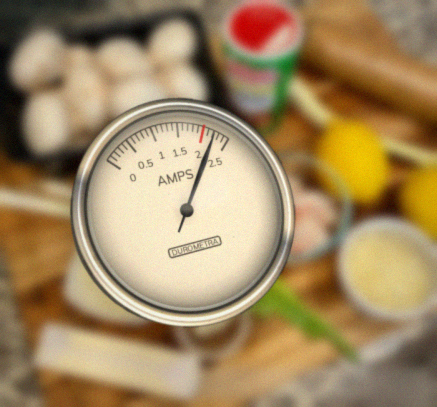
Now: 2.2
